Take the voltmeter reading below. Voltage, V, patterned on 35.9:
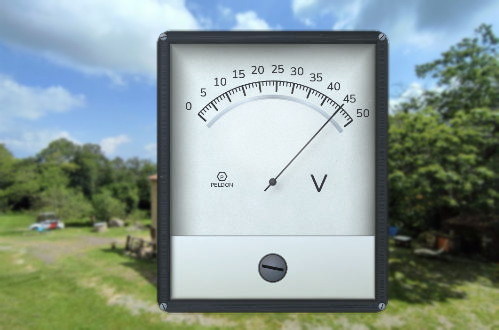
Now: 45
